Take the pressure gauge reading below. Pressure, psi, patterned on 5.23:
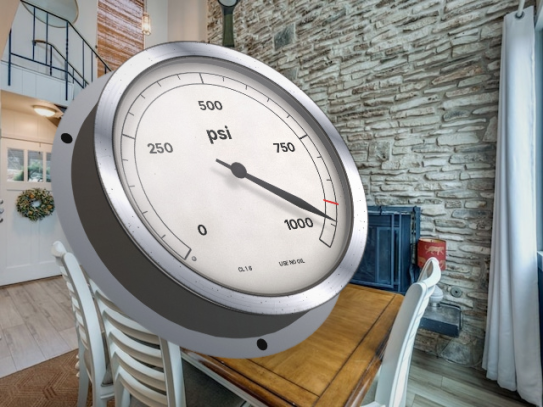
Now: 950
